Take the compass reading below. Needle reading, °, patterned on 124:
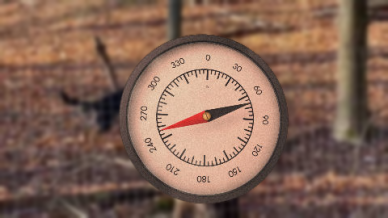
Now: 250
